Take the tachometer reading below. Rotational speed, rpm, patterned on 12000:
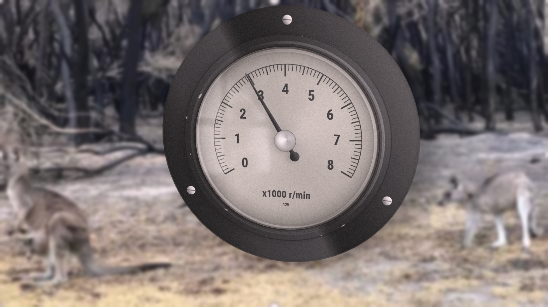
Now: 3000
